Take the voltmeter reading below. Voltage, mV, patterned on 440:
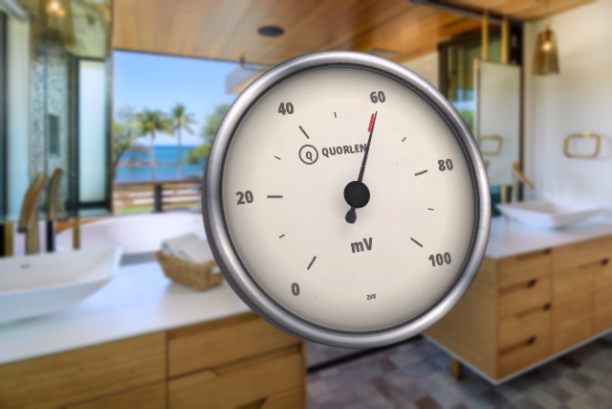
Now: 60
